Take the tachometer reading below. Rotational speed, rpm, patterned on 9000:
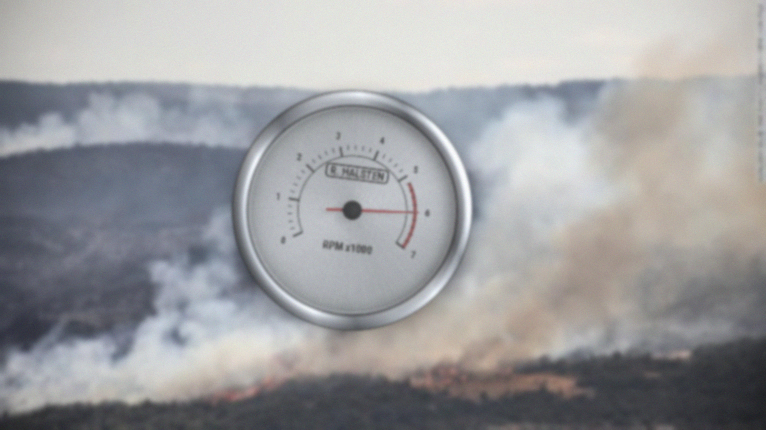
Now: 6000
